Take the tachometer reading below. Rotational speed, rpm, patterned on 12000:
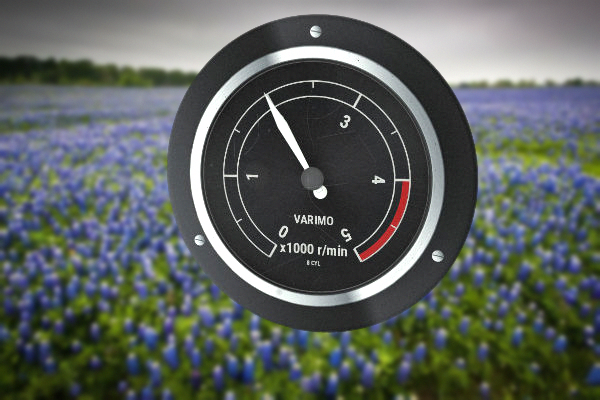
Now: 2000
